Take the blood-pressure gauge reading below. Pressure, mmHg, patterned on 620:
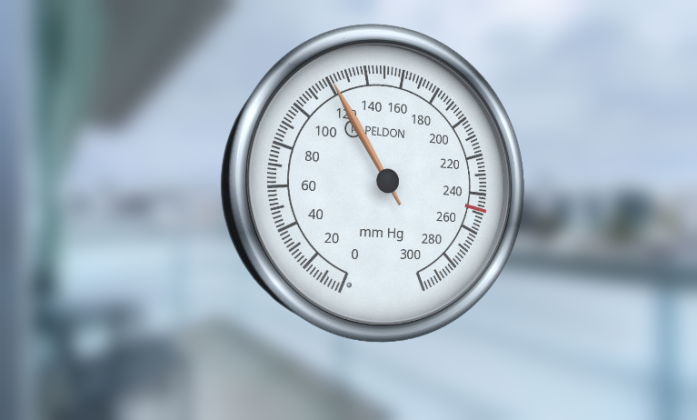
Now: 120
